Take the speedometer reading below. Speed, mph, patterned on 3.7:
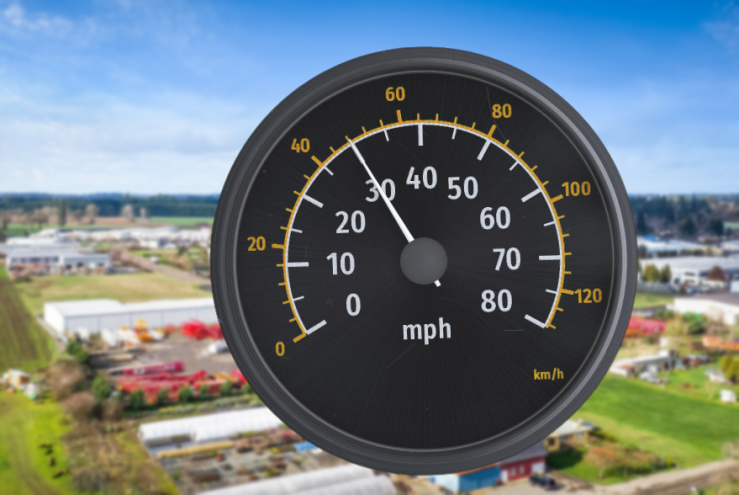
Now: 30
